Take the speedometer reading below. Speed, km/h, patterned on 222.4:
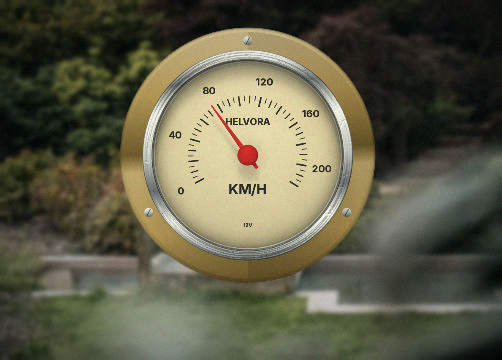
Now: 75
